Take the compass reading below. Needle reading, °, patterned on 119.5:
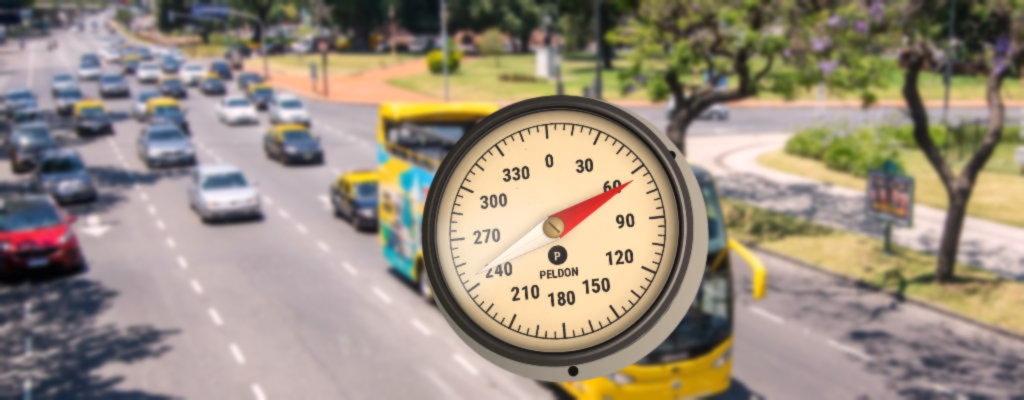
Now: 65
